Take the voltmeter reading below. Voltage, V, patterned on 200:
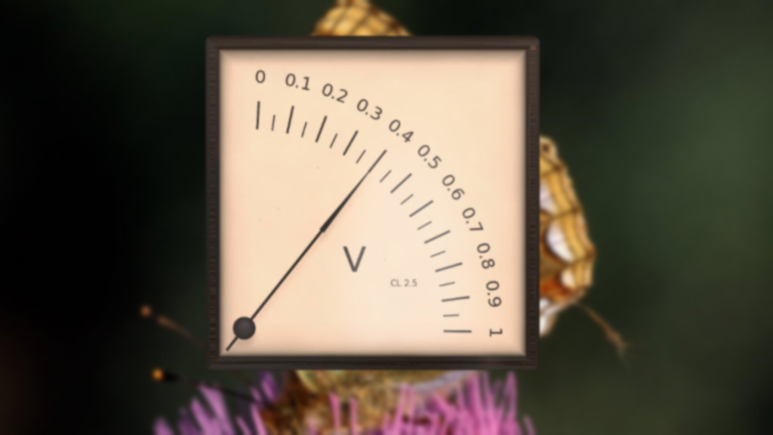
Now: 0.4
